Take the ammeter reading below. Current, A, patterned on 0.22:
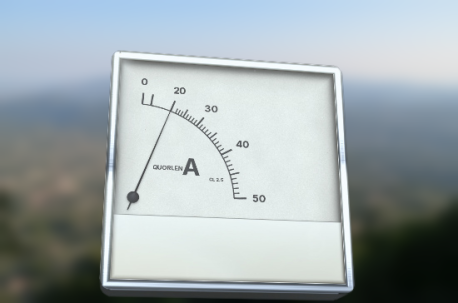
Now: 20
